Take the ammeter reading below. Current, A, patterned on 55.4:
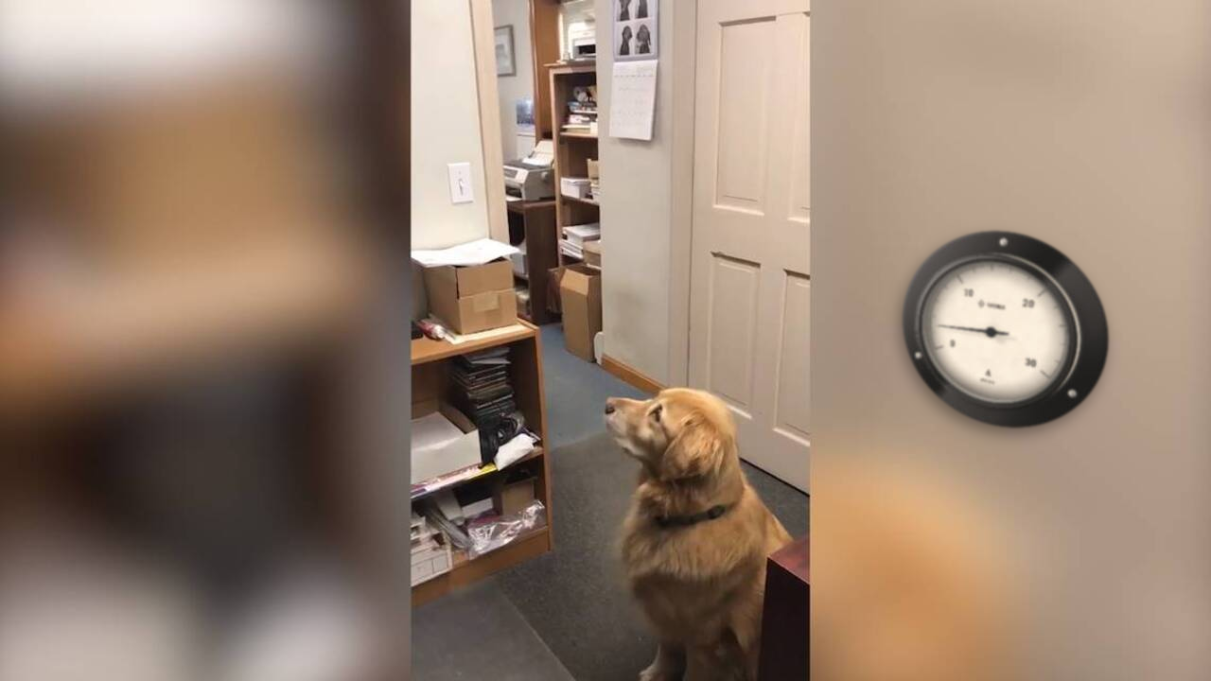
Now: 3
